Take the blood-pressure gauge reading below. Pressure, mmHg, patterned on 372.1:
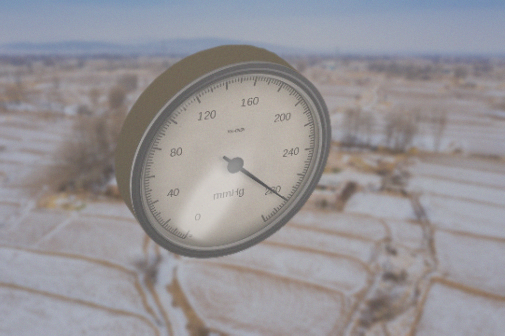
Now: 280
